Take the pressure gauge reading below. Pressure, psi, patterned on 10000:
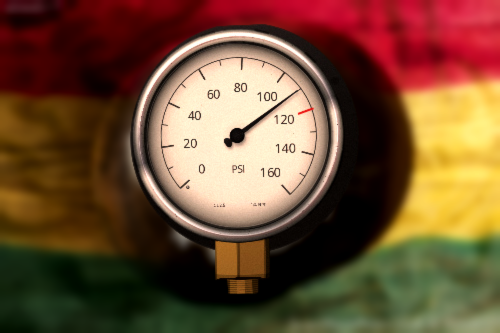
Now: 110
